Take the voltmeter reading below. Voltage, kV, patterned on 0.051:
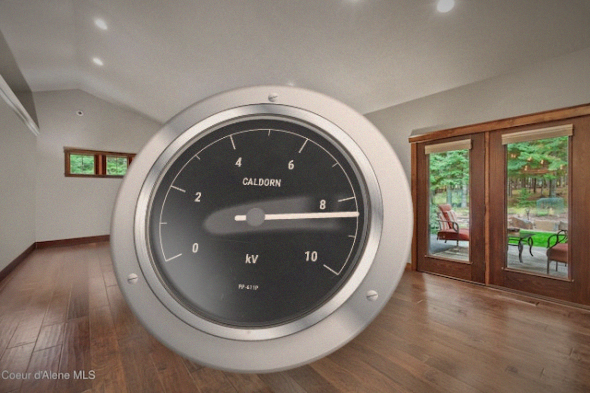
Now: 8.5
